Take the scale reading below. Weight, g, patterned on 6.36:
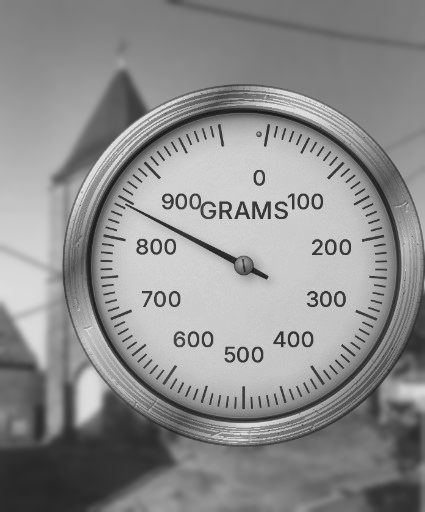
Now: 845
